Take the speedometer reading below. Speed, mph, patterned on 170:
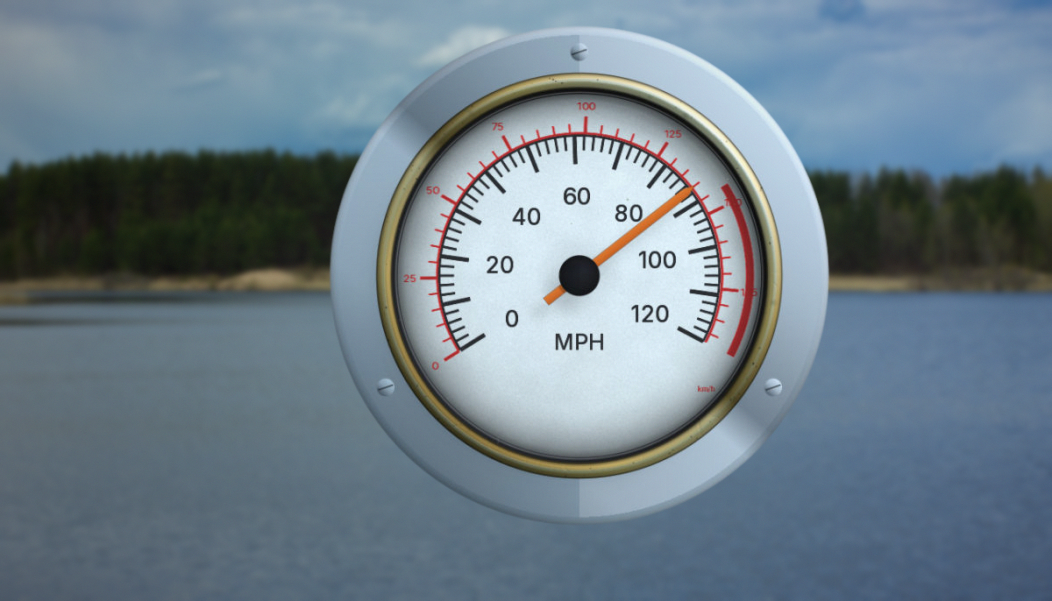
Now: 87
